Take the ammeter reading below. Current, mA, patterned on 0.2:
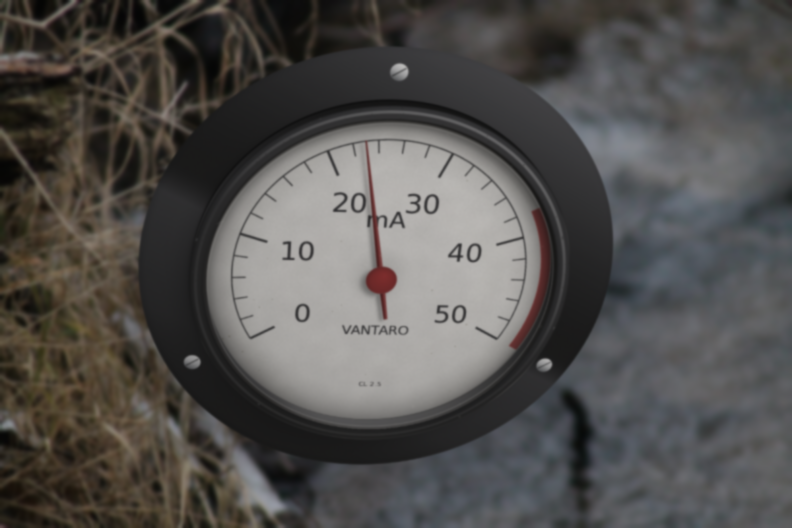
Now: 23
